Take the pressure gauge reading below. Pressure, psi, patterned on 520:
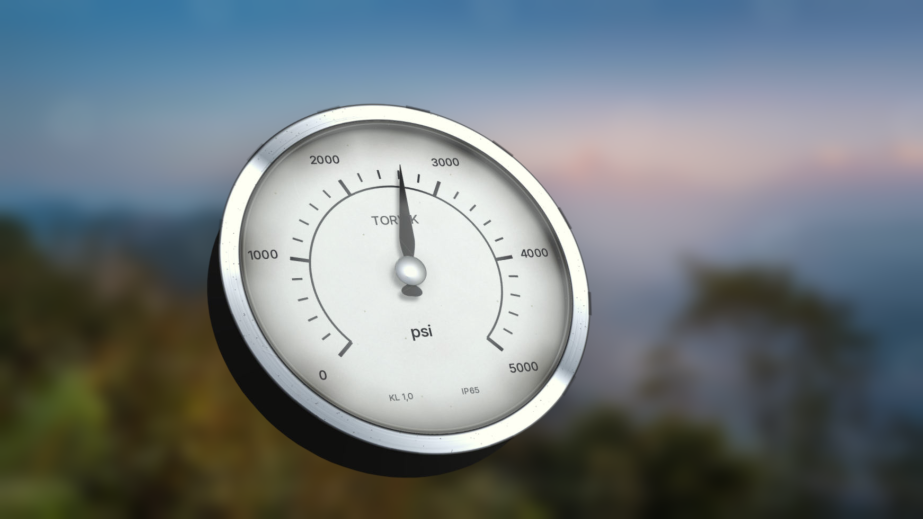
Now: 2600
